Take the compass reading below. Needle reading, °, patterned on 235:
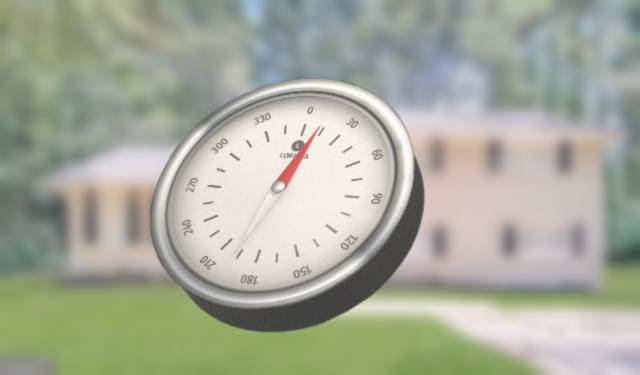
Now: 15
